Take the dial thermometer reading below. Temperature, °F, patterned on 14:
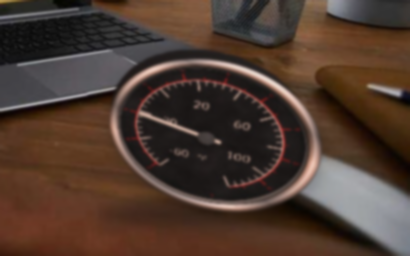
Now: -20
